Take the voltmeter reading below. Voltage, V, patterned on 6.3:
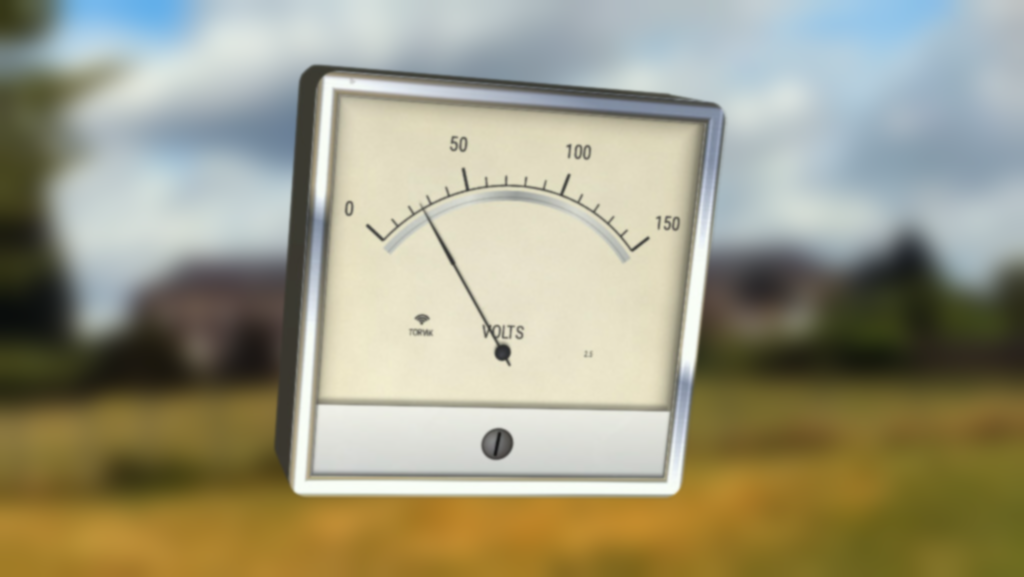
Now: 25
